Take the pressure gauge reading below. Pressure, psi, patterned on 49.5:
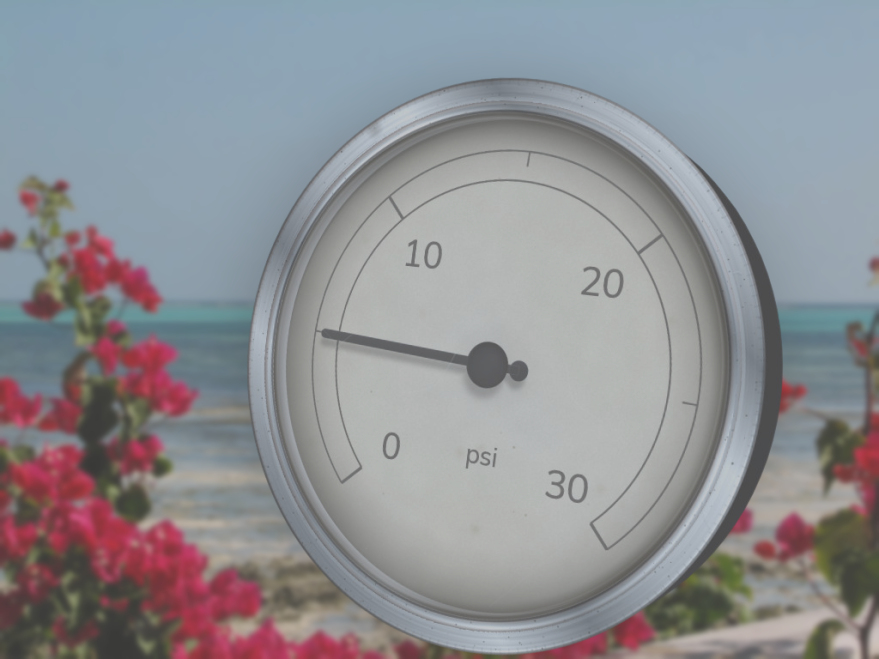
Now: 5
